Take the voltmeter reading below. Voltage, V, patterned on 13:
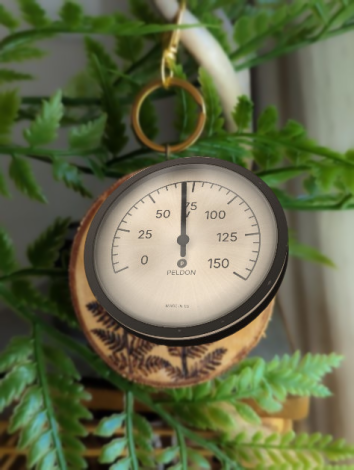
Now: 70
